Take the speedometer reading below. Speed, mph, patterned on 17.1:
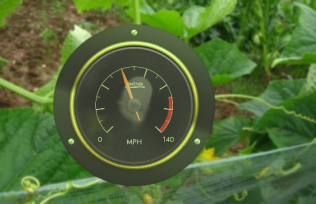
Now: 60
